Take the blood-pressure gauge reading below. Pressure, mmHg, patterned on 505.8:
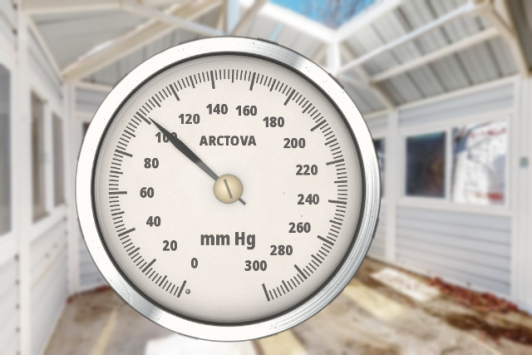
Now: 102
